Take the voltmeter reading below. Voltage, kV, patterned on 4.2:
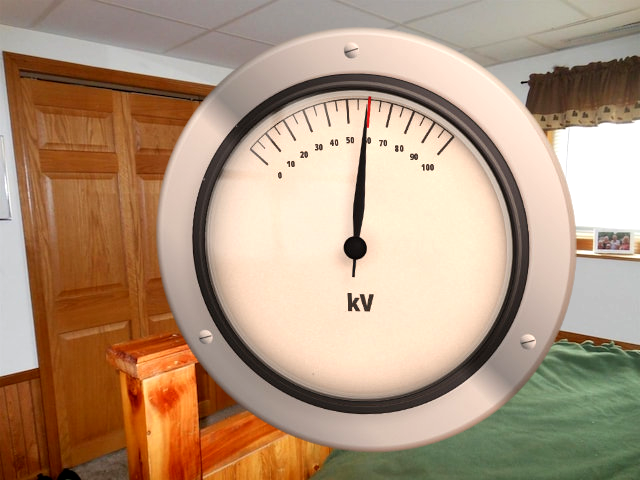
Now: 60
